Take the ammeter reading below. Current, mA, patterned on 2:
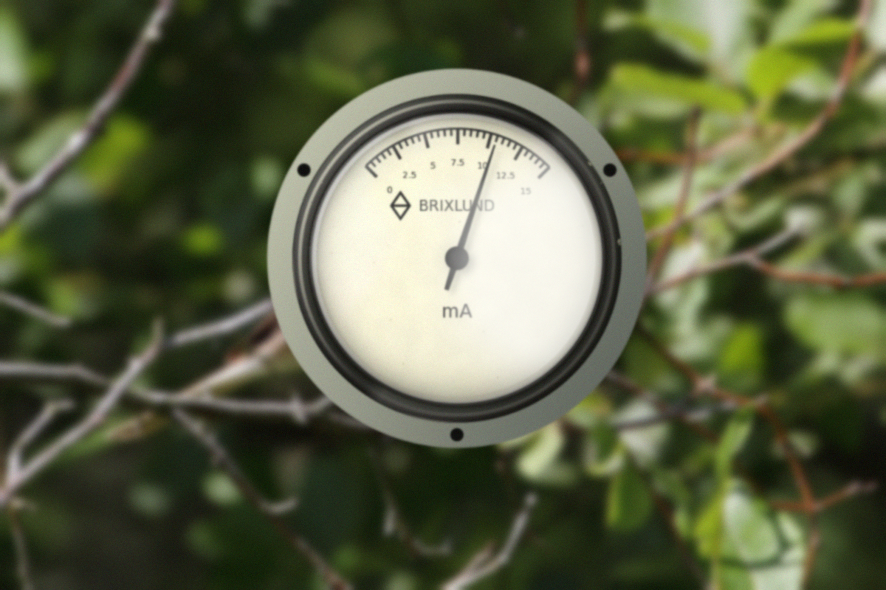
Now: 10.5
